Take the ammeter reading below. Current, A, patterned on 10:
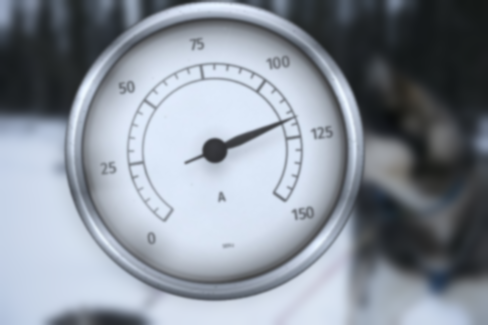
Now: 117.5
